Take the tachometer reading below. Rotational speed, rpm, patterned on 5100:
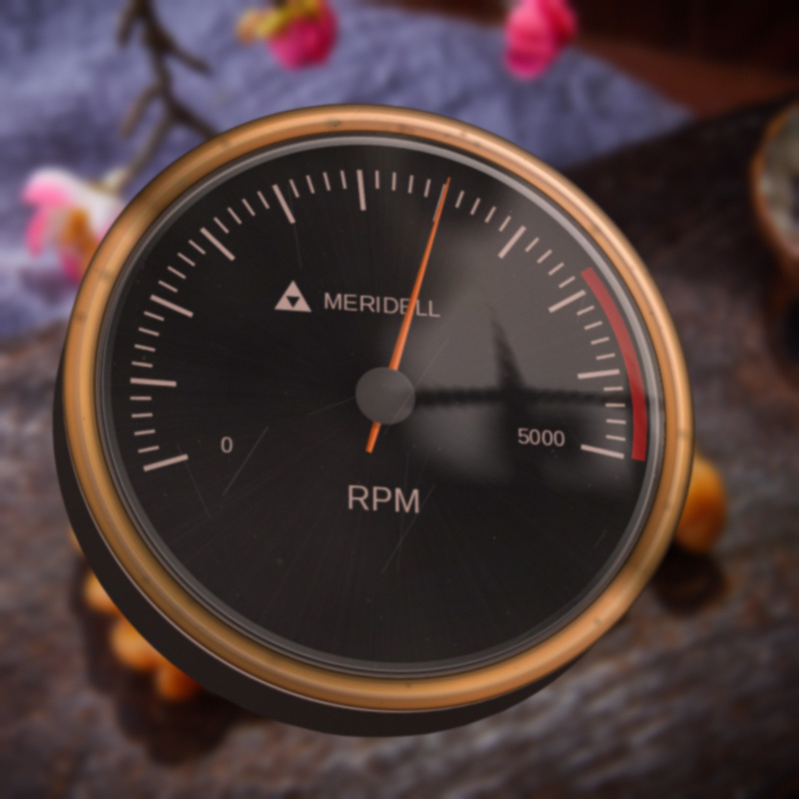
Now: 3000
